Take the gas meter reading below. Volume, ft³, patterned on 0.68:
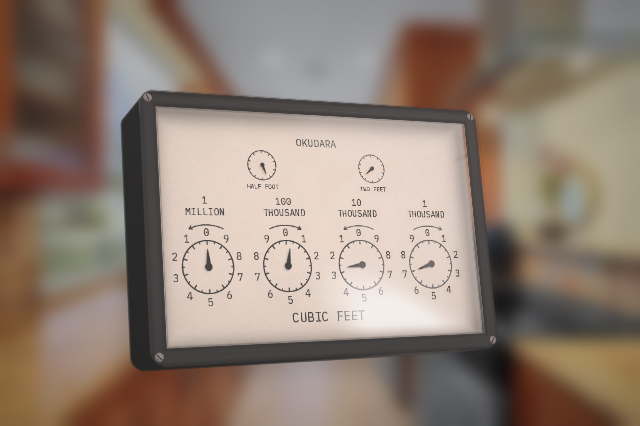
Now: 2700
